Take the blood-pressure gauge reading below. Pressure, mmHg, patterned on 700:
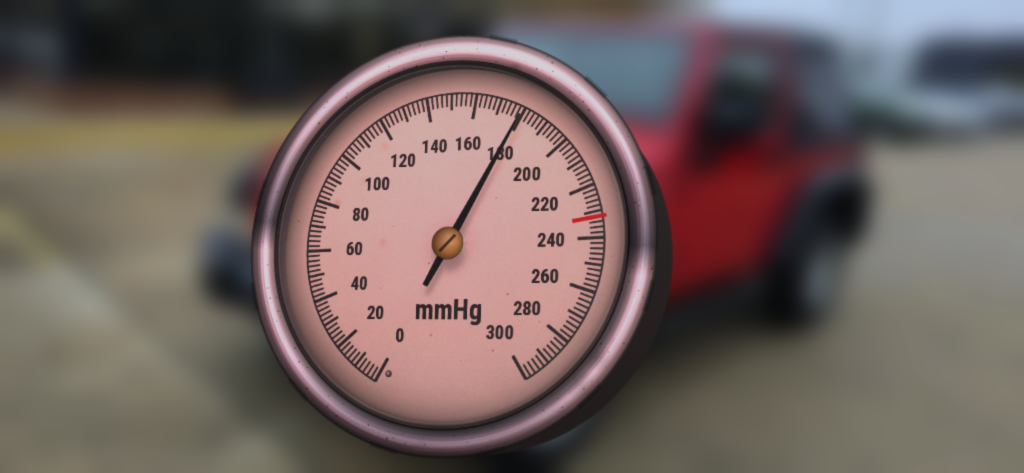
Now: 180
